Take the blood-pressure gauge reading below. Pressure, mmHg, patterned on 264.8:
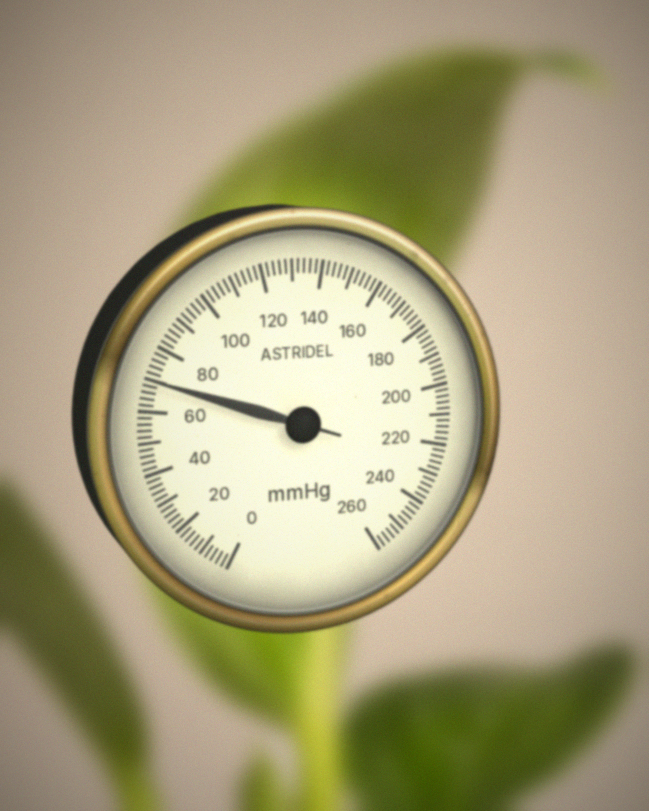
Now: 70
